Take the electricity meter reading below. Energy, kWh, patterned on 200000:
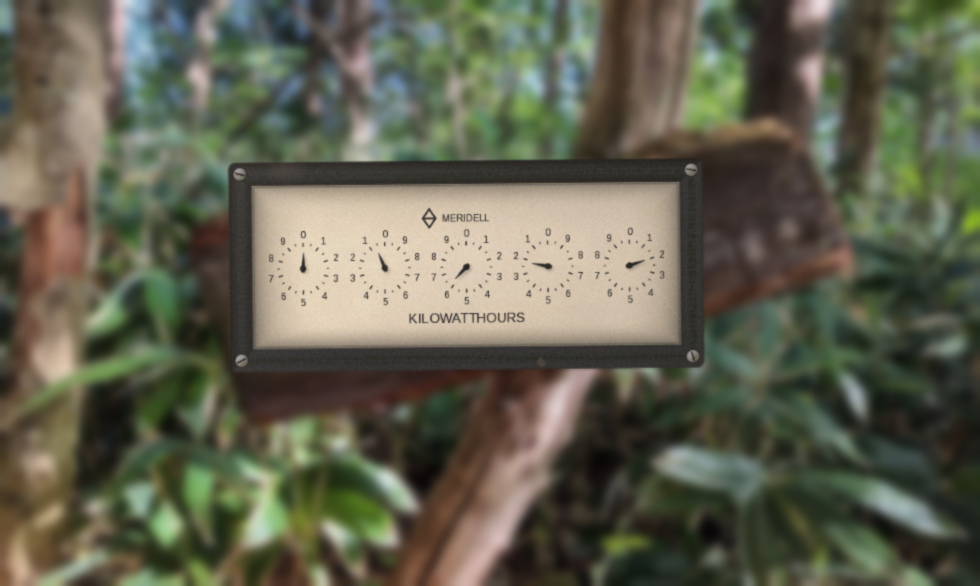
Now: 622
